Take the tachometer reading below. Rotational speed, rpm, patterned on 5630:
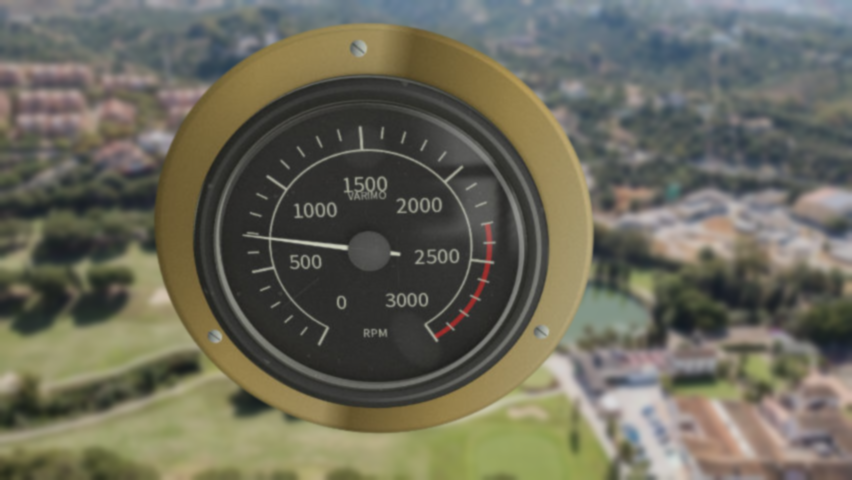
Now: 700
